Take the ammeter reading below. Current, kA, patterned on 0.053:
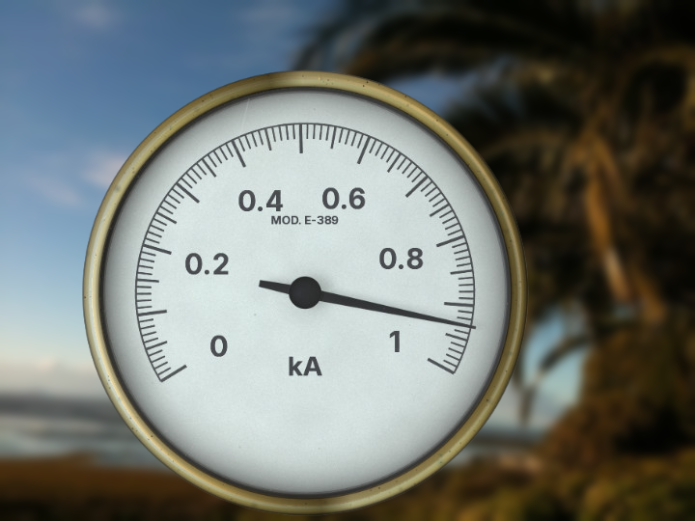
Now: 0.93
